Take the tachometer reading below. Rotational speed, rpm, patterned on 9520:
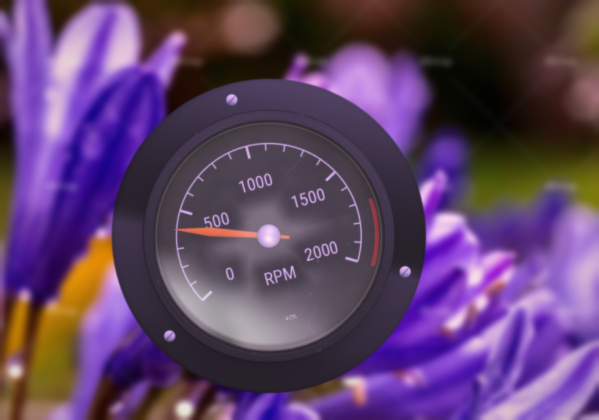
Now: 400
